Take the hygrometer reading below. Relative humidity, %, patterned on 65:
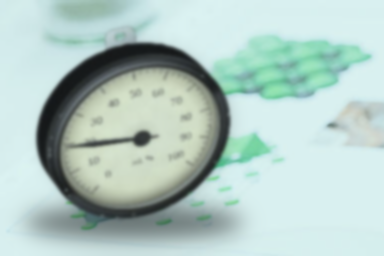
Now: 20
